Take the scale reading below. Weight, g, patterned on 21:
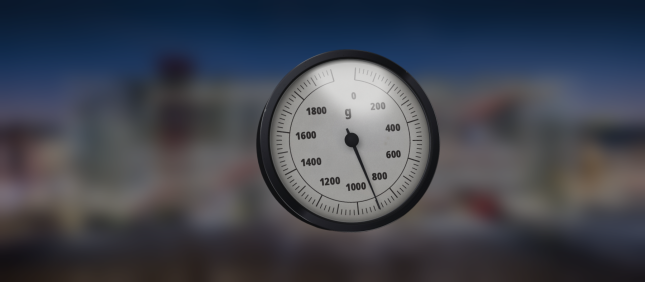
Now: 900
